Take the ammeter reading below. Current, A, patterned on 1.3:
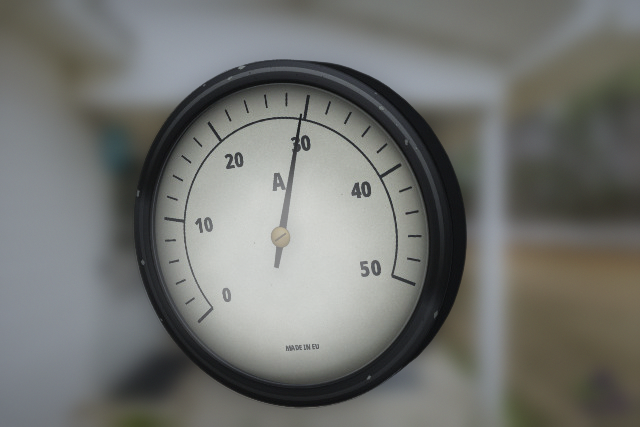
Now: 30
